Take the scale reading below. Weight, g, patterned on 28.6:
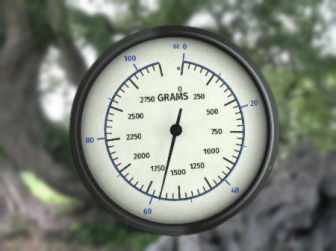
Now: 1650
